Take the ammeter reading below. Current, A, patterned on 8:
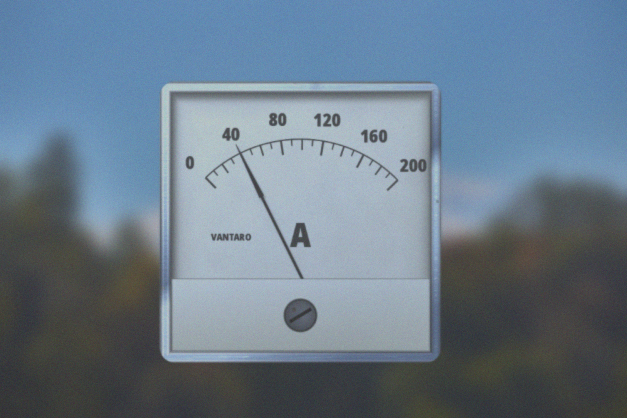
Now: 40
